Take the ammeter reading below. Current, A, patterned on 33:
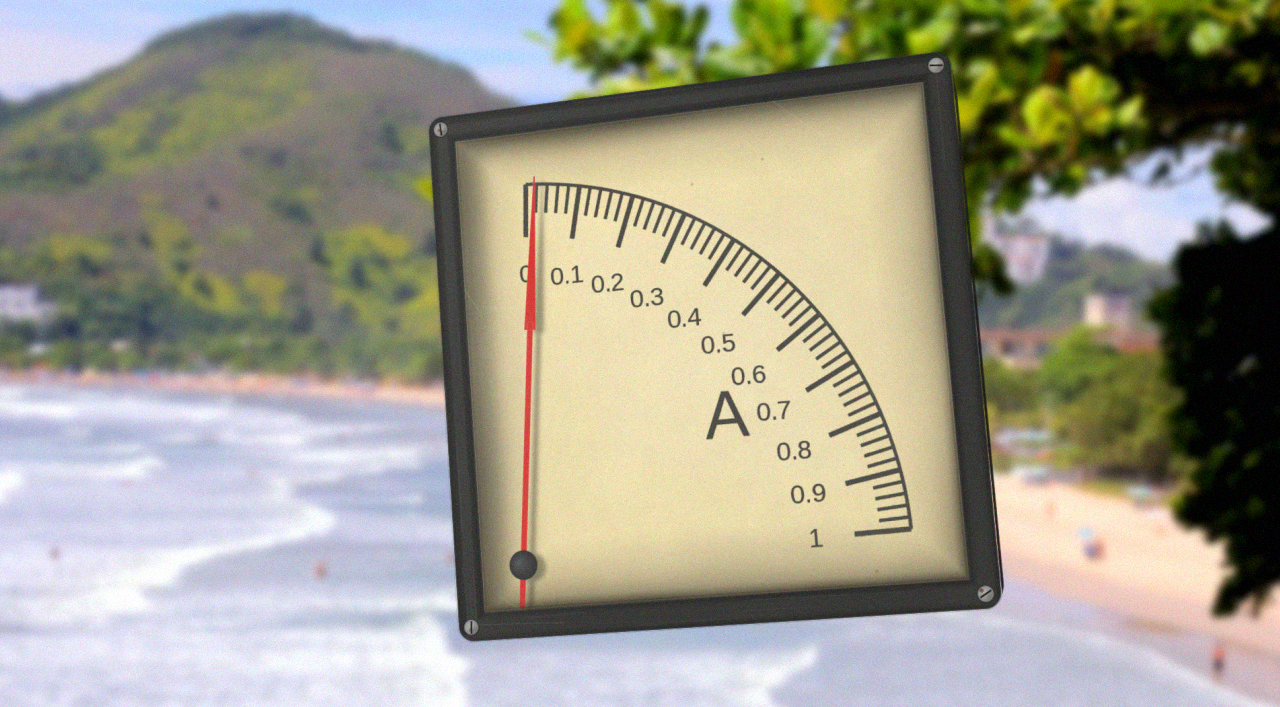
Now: 0.02
